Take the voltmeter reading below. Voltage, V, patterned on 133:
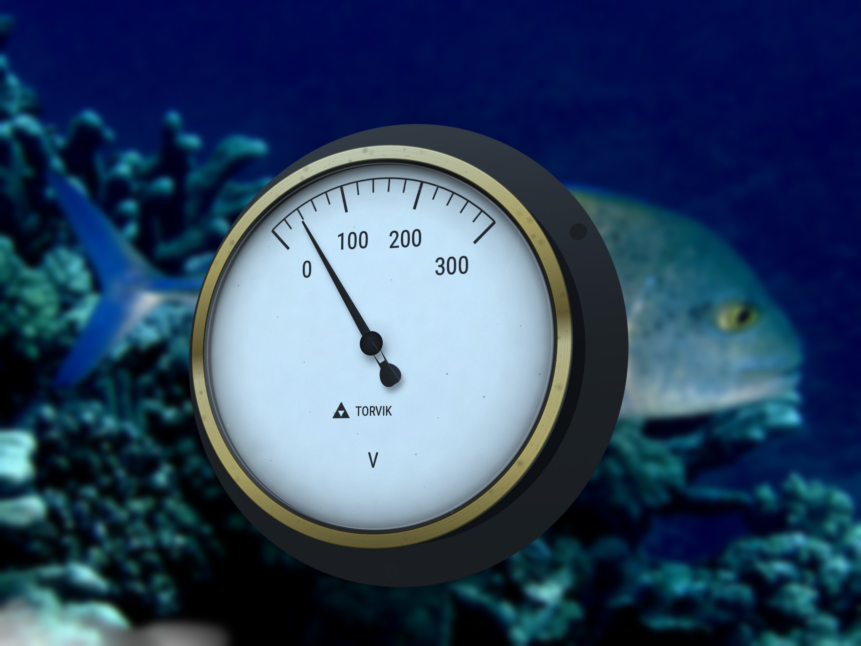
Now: 40
